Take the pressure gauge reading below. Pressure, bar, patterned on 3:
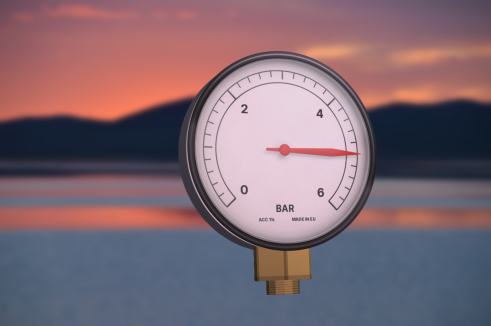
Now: 5
